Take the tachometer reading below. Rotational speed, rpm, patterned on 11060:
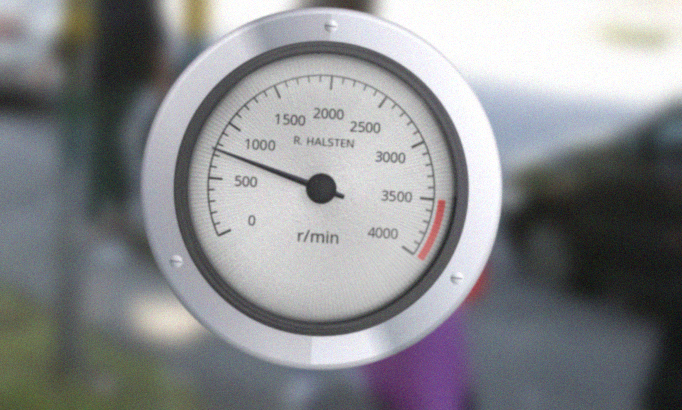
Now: 750
